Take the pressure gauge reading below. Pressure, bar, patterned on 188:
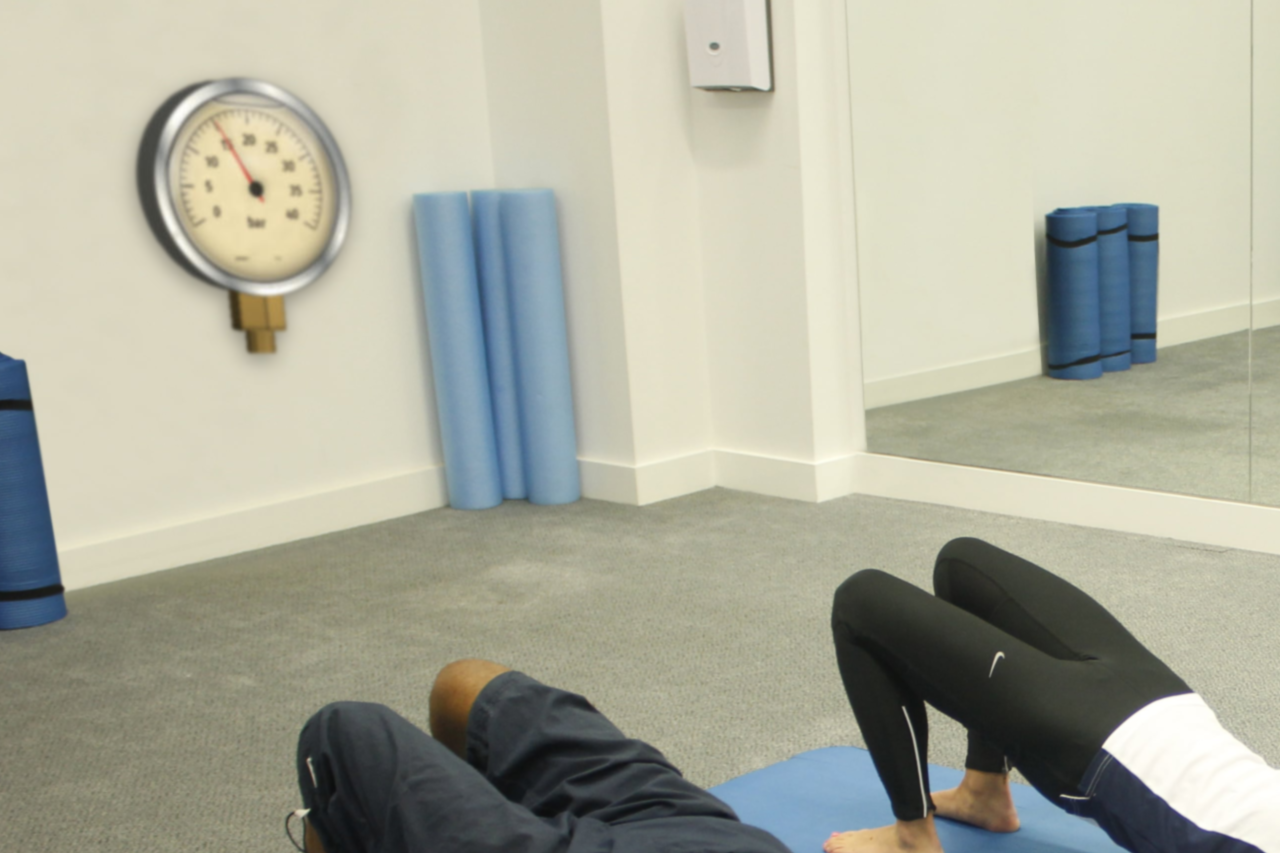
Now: 15
